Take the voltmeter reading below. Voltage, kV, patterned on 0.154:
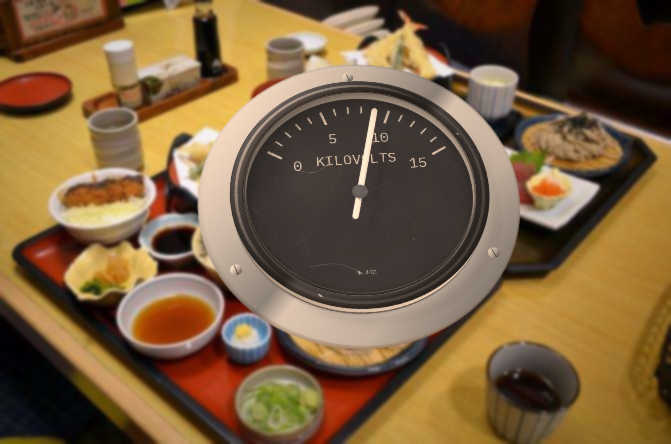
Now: 9
